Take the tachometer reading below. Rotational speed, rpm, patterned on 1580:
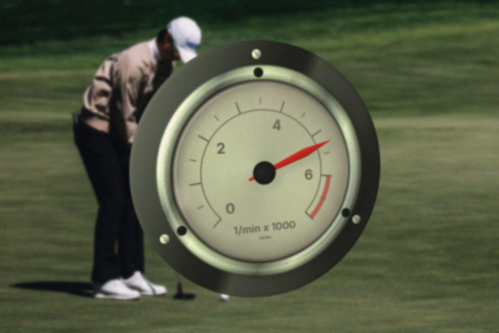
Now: 5250
